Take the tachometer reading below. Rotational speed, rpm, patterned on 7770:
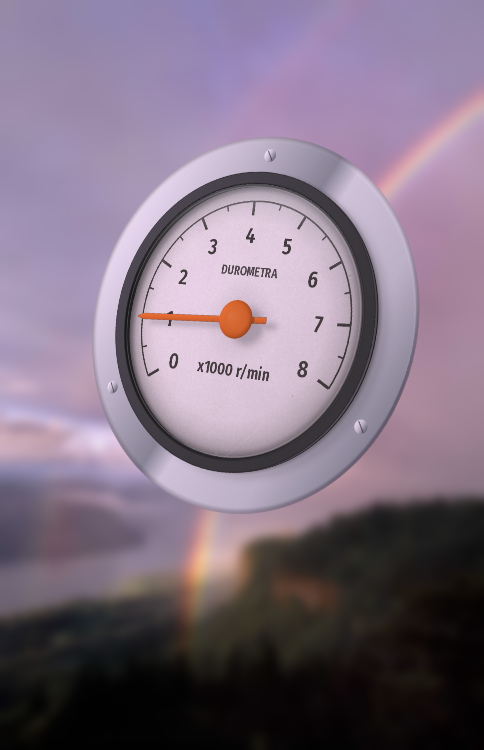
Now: 1000
